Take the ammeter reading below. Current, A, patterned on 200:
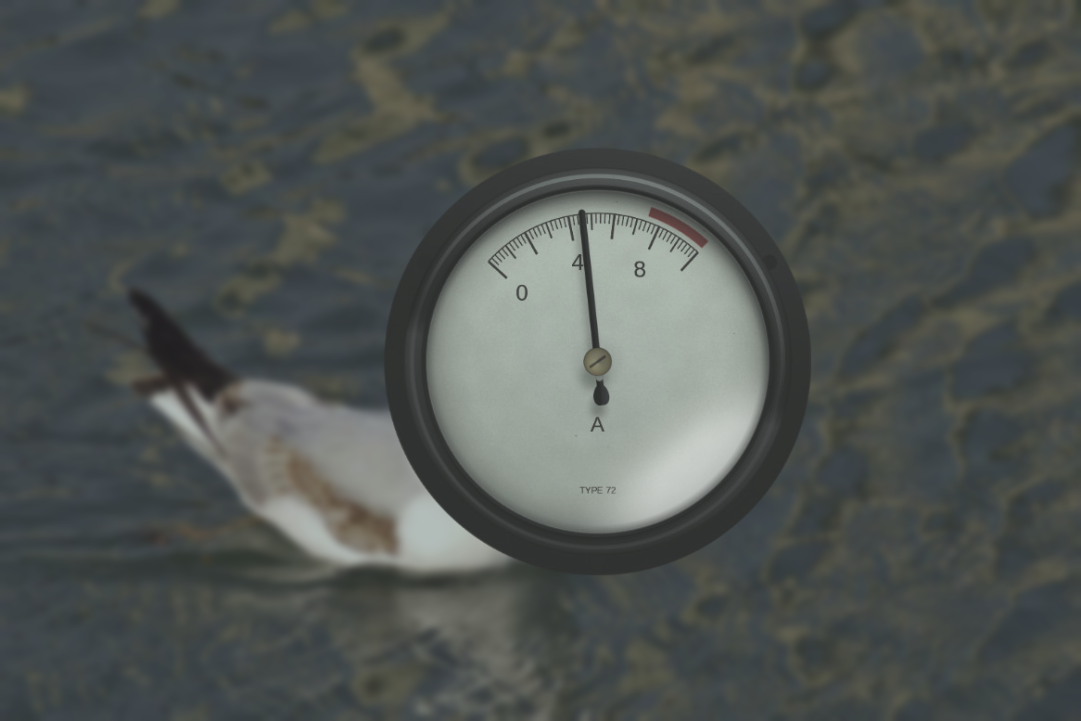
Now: 4.6
